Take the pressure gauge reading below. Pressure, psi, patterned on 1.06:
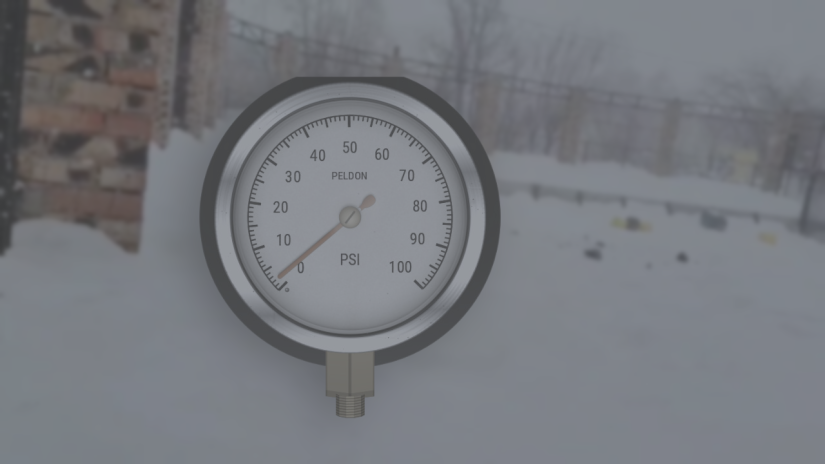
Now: 2
